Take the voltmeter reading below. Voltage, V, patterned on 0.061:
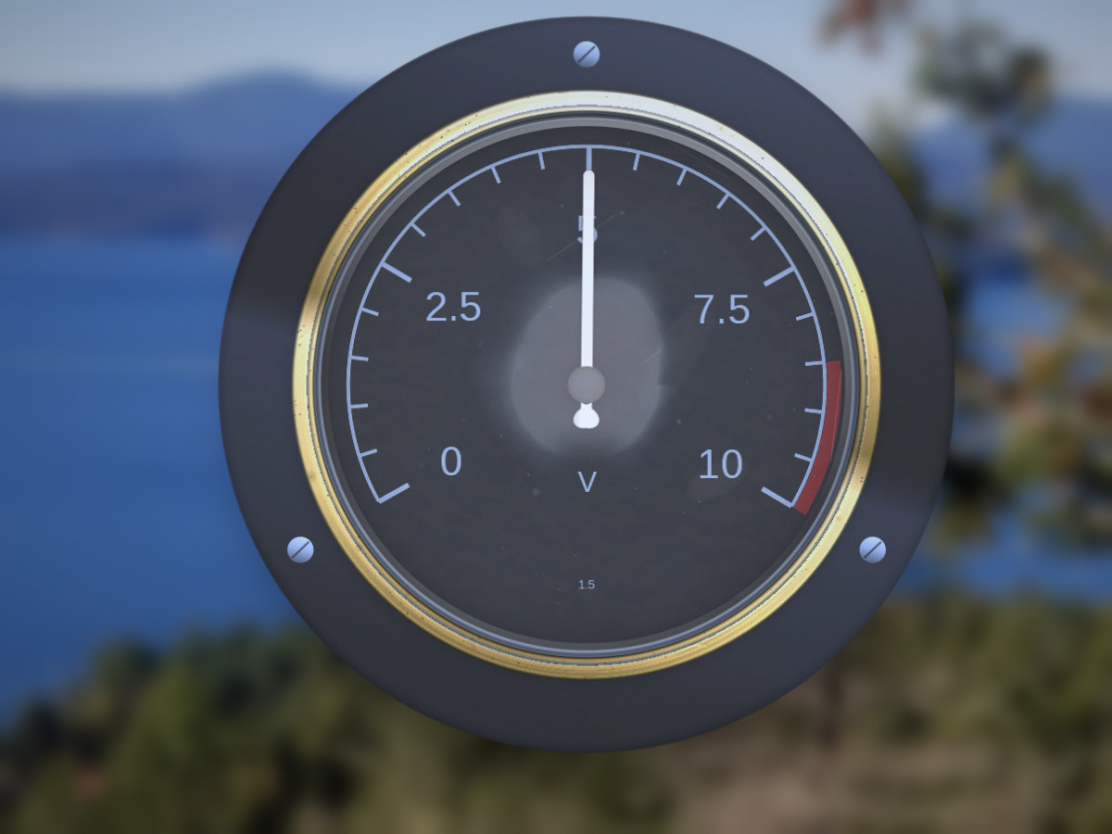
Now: 5
